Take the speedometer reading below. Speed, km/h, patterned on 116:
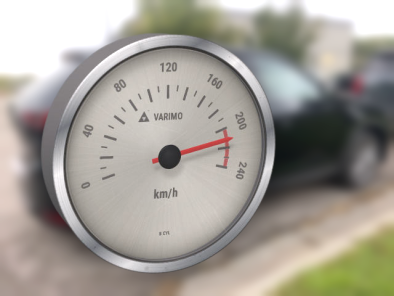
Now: 210
